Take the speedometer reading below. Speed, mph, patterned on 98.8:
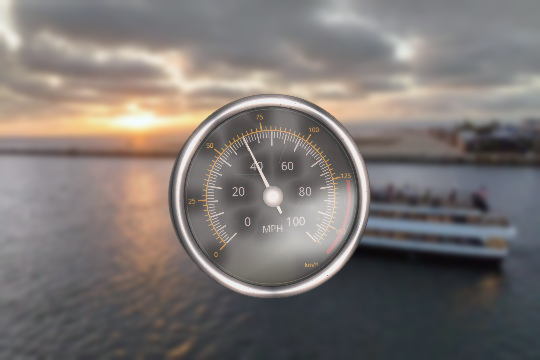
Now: 40
